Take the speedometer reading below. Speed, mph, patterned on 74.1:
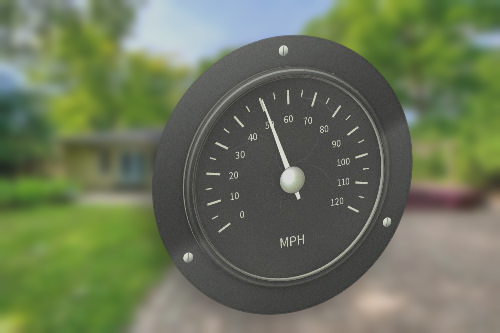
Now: 50
